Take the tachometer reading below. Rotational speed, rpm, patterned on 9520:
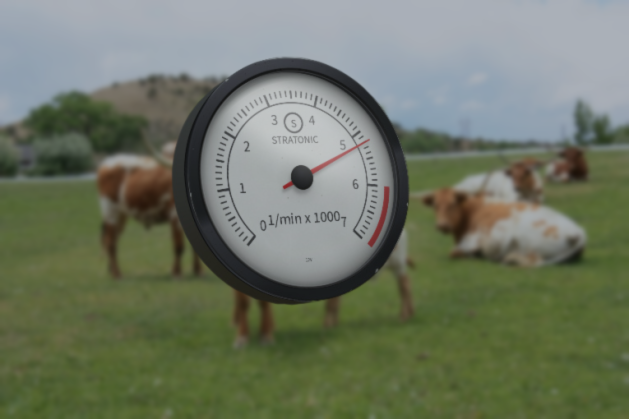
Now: 5200
